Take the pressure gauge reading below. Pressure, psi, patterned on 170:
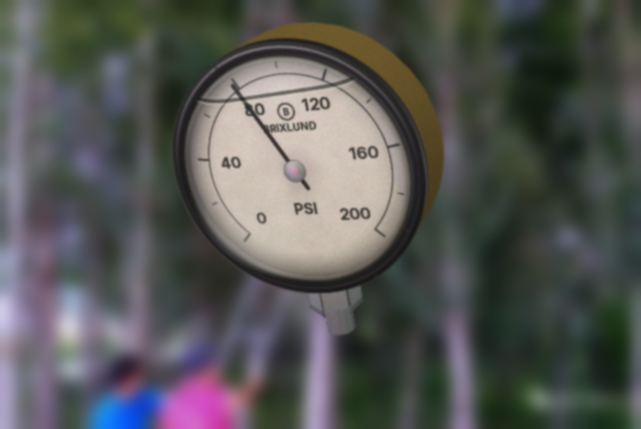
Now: 80
